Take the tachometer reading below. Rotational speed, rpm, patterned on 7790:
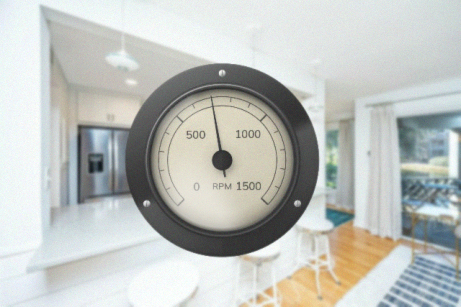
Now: 700
